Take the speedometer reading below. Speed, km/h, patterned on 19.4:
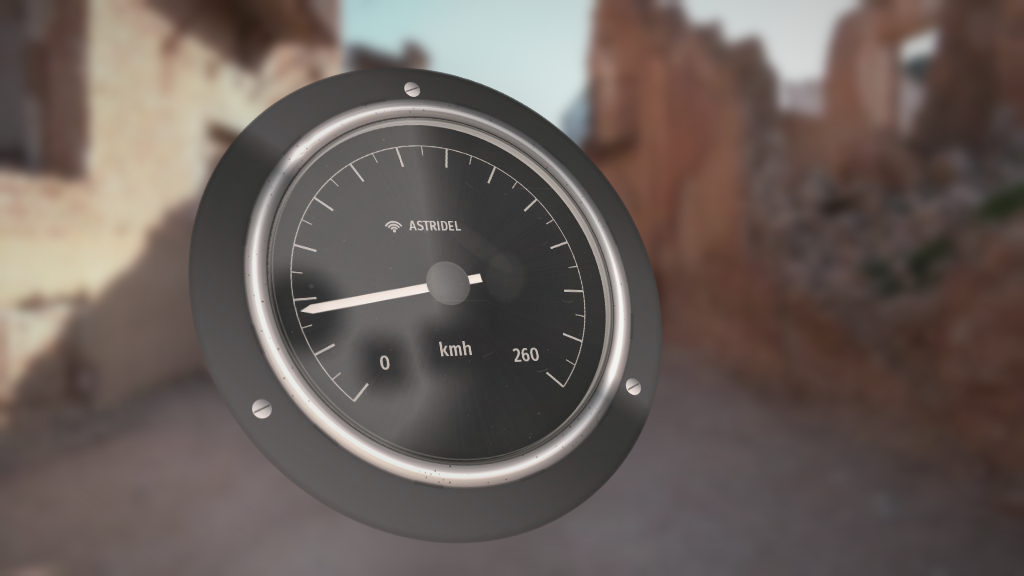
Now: 35
